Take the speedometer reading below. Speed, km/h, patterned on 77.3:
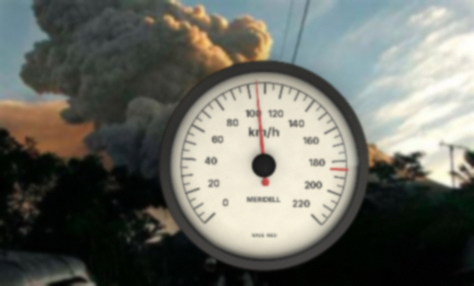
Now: 105
